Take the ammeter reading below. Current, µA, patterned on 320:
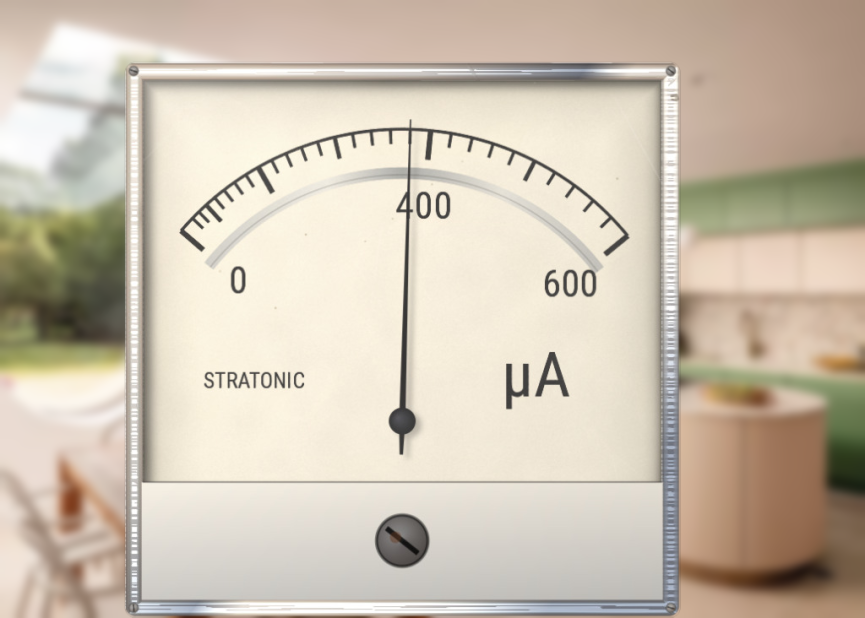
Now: 380
